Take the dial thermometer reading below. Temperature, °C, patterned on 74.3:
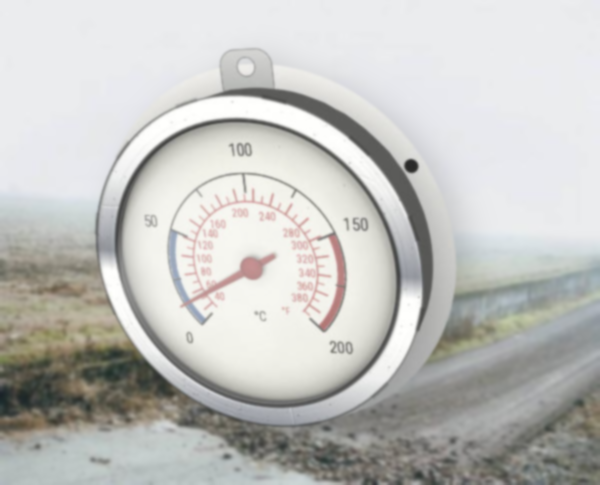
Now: 12.5
